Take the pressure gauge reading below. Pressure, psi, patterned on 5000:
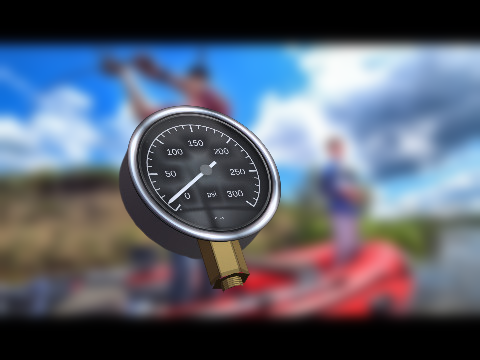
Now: 10
